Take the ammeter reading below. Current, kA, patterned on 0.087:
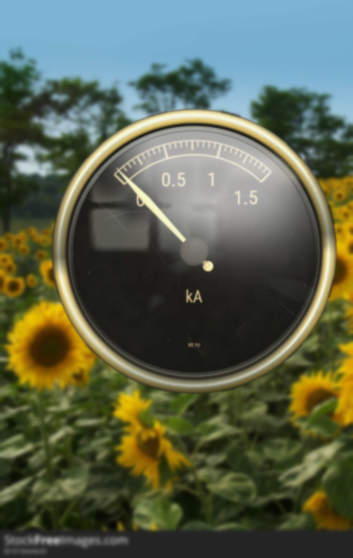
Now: 0.05
